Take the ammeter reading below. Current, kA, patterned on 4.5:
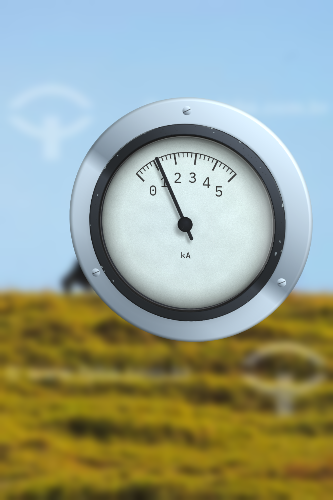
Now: 1.2
